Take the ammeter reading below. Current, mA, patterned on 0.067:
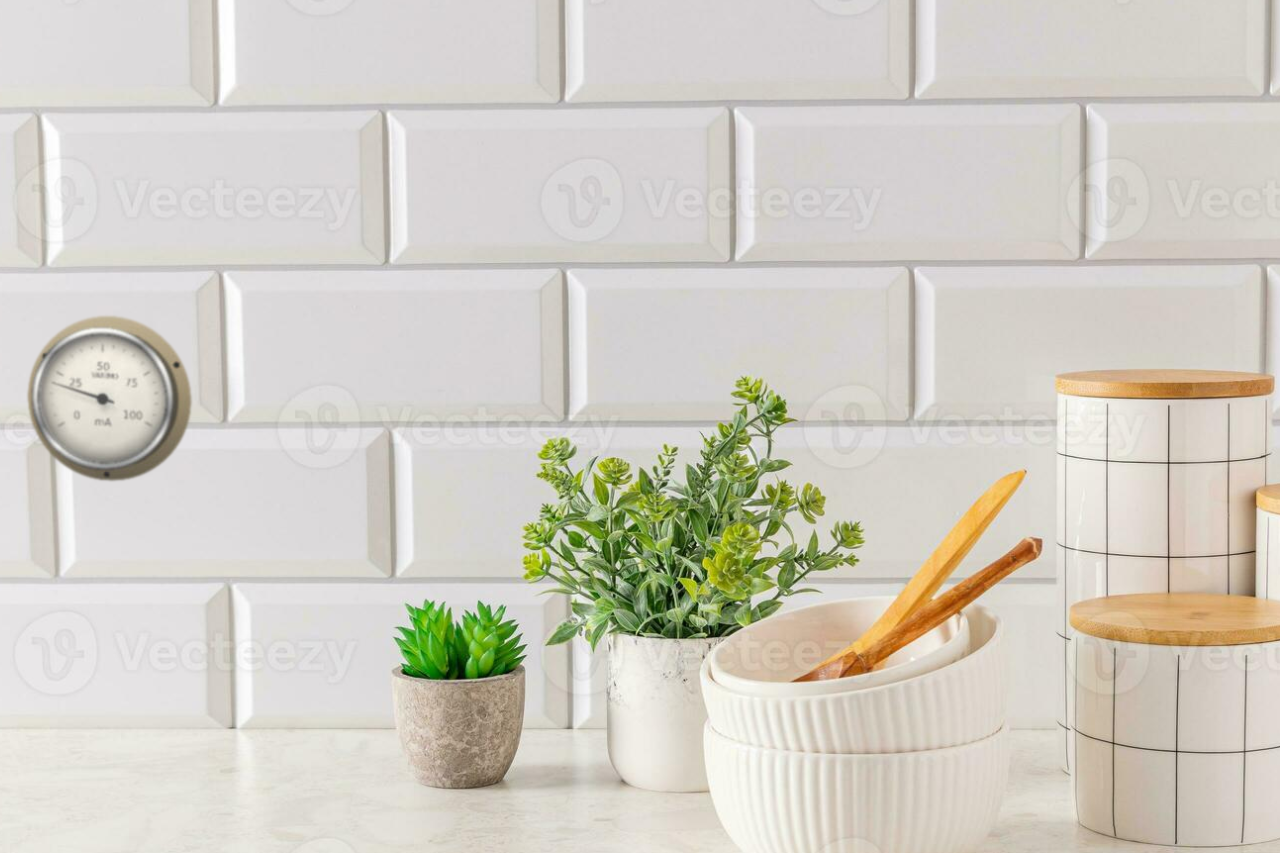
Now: 20
